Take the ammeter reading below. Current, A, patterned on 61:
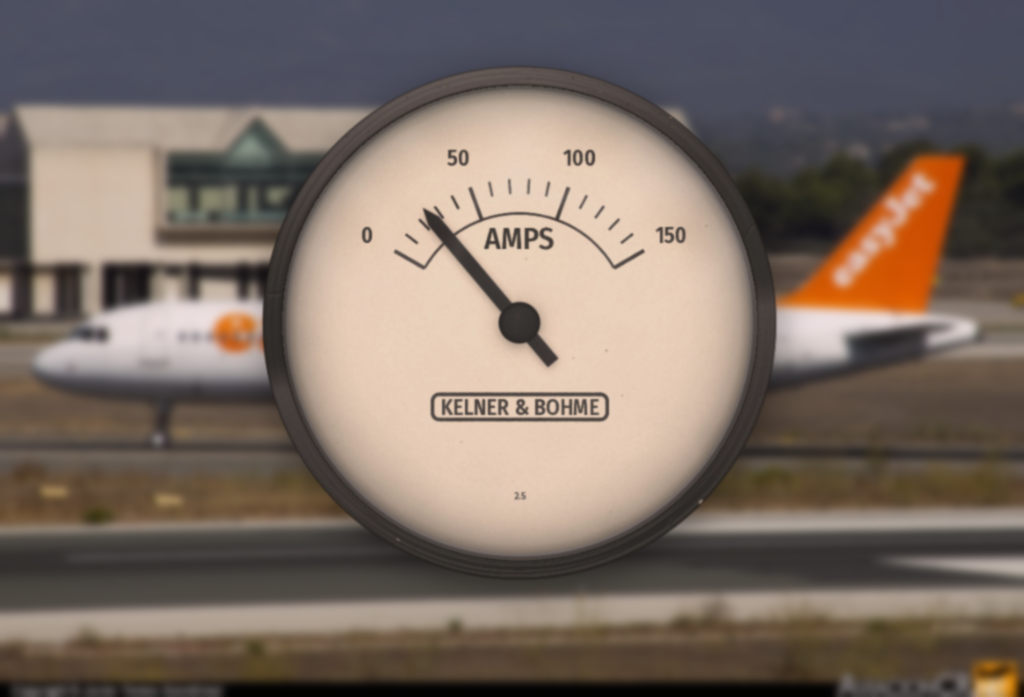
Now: 25
